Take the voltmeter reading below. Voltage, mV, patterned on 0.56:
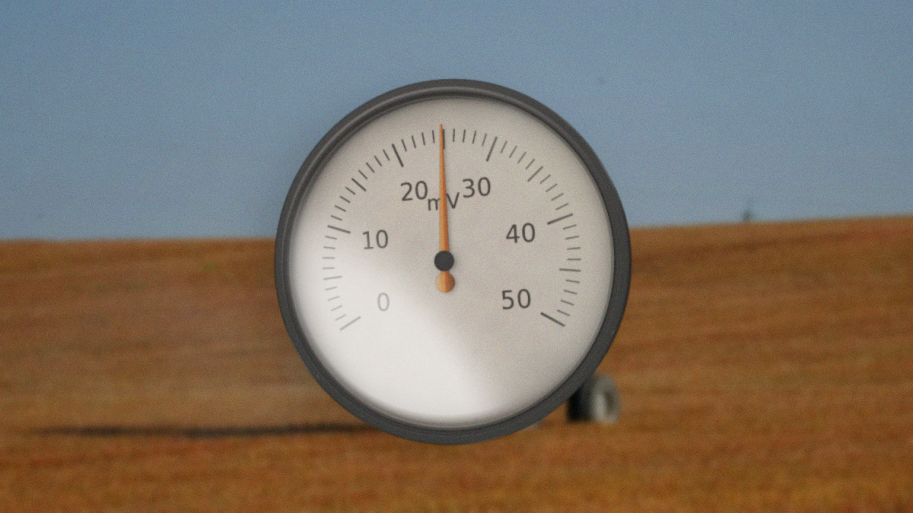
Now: 25
